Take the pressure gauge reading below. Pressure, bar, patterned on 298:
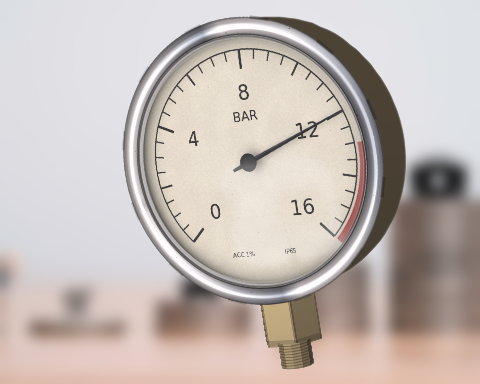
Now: 12
